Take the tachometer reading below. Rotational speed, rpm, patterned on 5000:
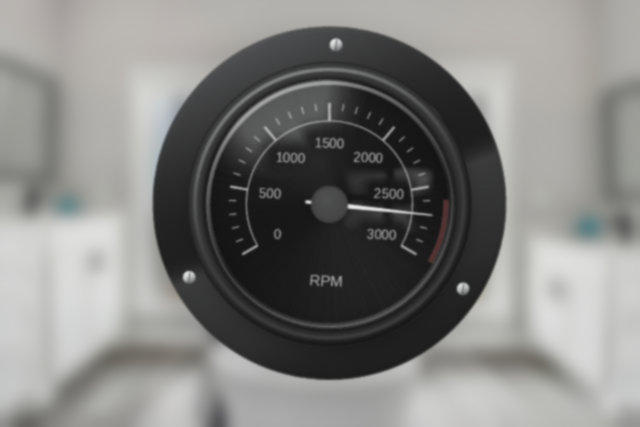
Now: 2700
